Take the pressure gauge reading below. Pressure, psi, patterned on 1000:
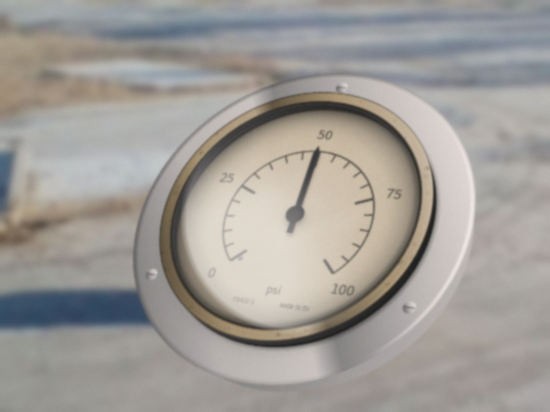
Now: 50
